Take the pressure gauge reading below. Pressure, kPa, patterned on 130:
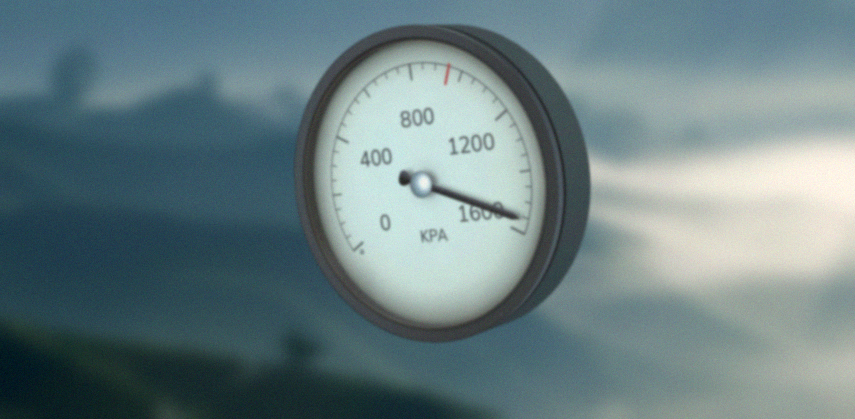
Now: 1550
